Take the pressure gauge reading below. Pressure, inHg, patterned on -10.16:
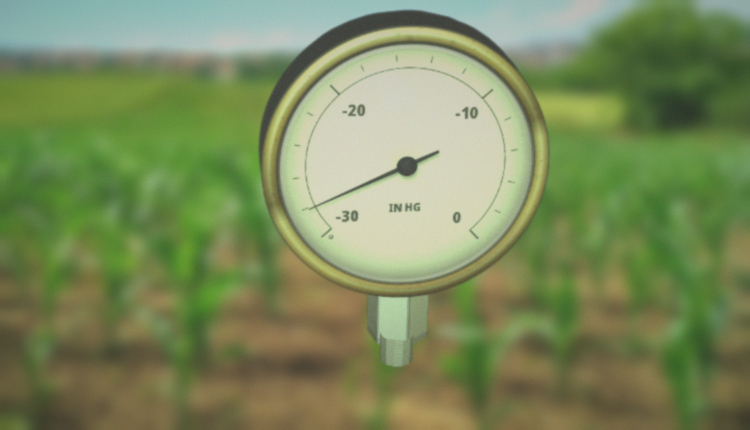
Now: -28
